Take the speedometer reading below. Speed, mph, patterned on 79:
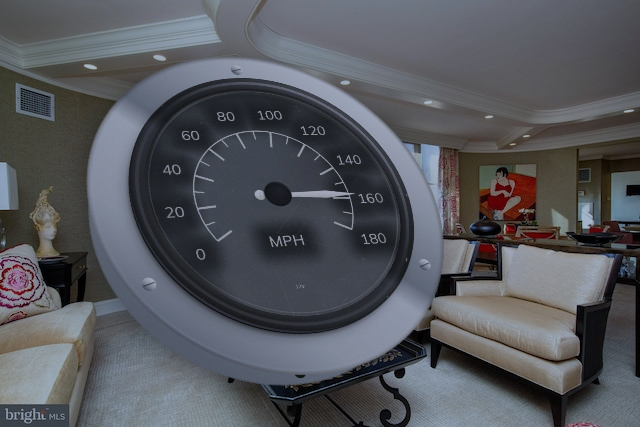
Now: 160
